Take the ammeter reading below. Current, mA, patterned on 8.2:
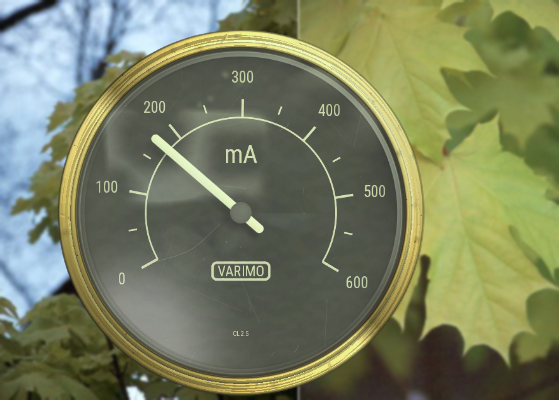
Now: 175
